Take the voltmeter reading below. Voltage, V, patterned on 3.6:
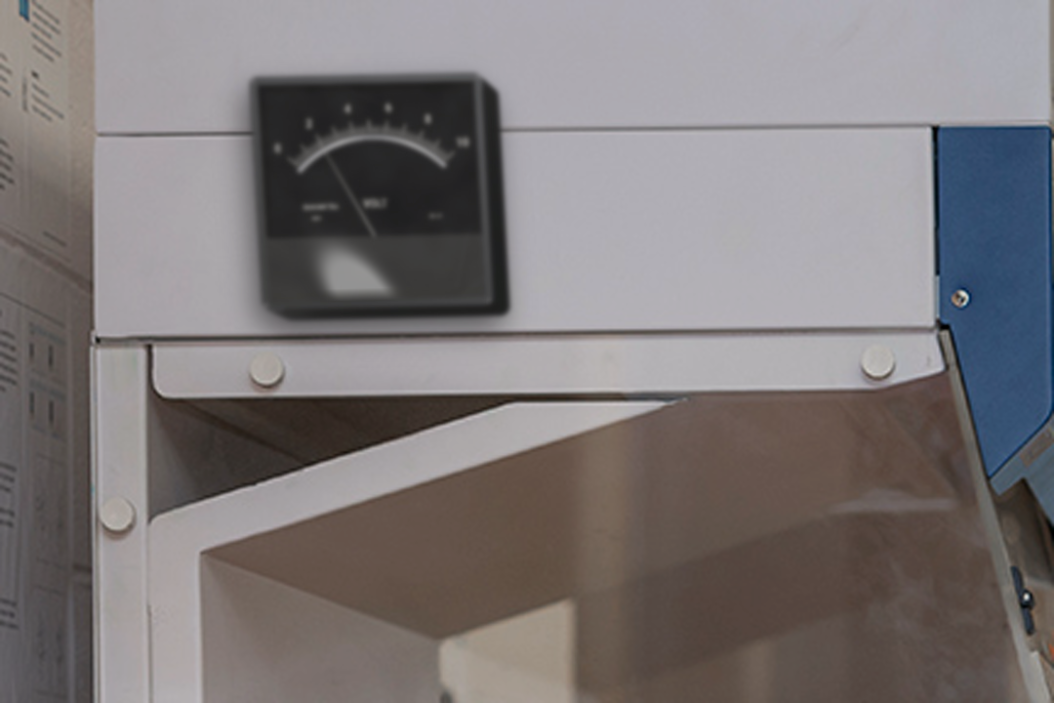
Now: 2
